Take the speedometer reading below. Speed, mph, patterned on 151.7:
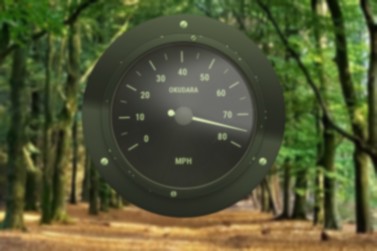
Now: 75
